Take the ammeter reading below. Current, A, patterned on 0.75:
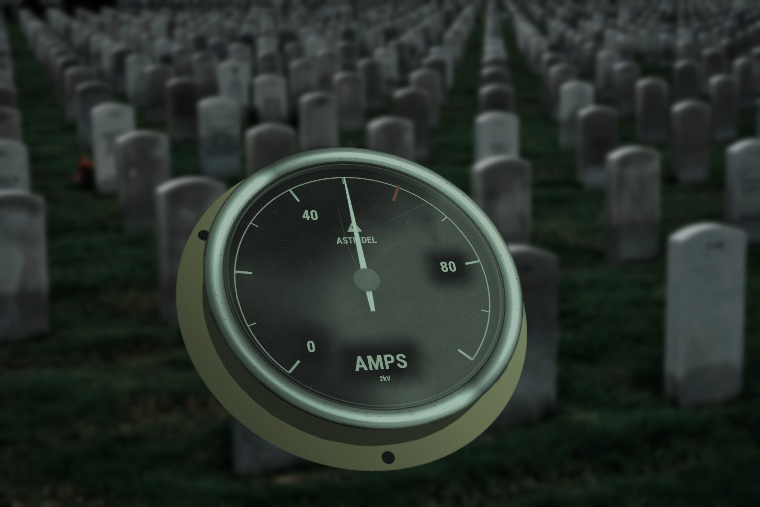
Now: 50
